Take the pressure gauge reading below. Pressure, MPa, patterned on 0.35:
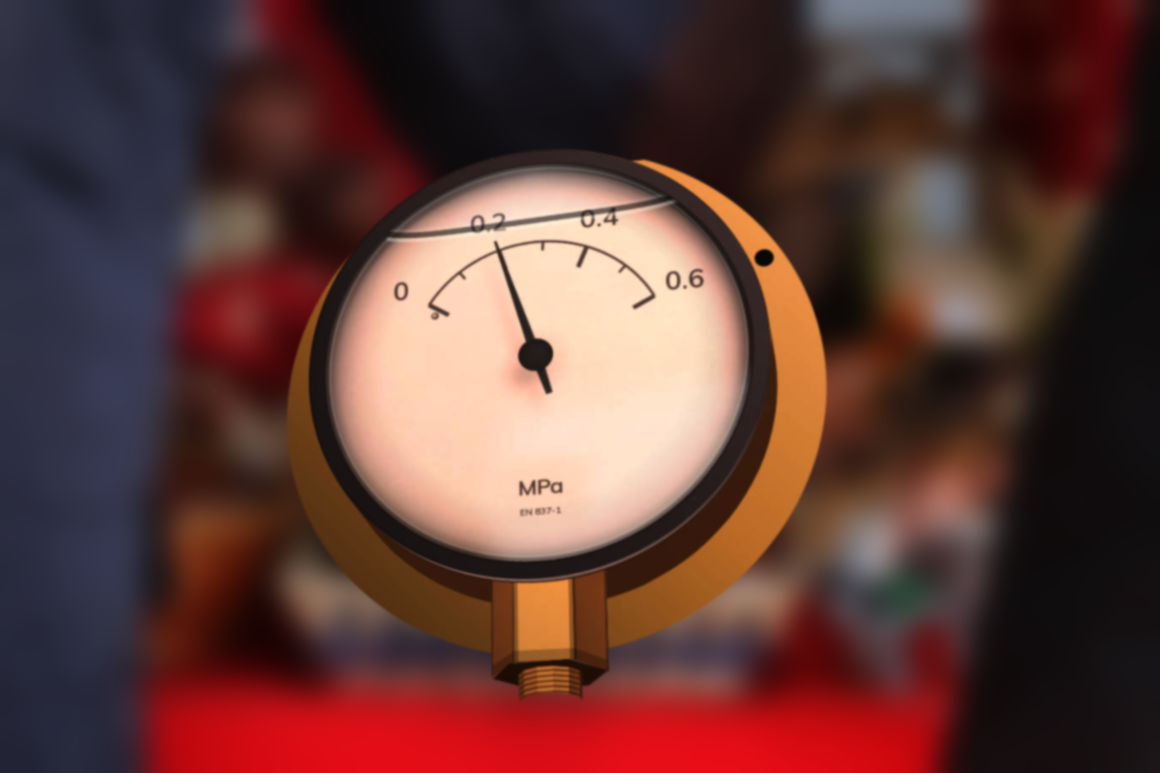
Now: 0.2
